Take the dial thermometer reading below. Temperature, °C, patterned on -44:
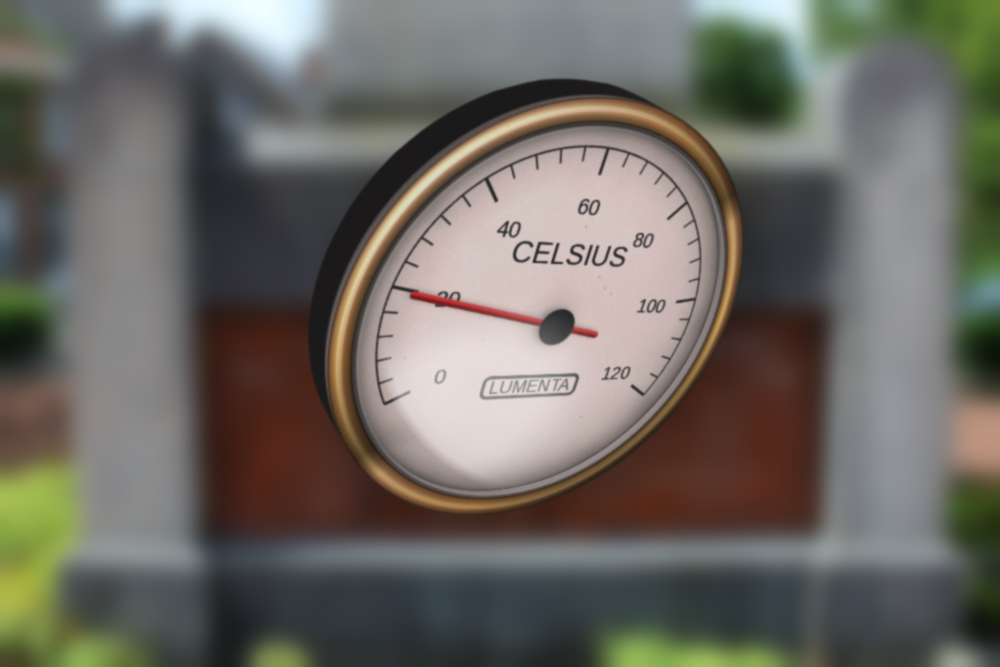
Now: 20
